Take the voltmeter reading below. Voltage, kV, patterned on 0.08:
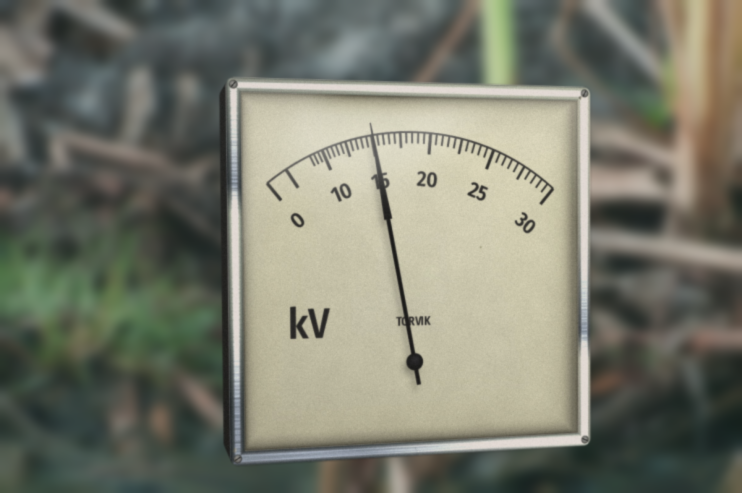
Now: 15
